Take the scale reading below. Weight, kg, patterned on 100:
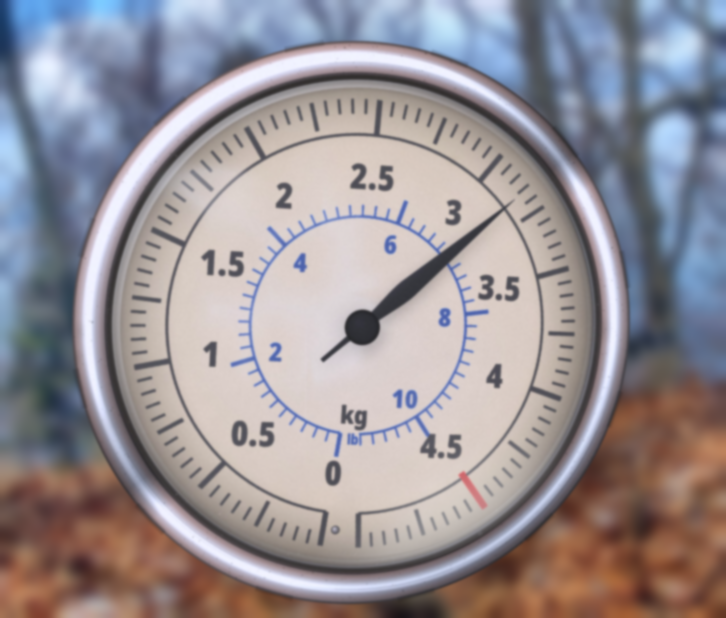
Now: 3.15
